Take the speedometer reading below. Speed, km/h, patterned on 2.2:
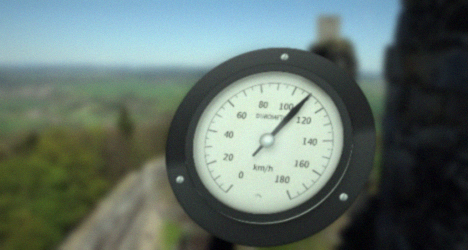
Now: 110
